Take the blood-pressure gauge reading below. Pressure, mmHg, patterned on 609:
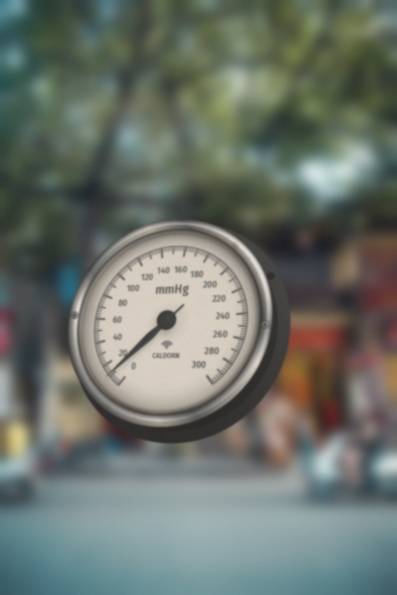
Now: 10
